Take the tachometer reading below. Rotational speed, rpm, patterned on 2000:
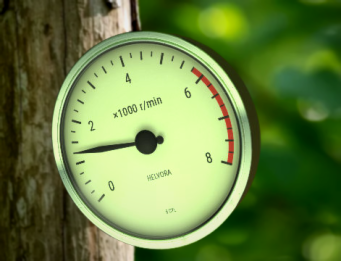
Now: 1250
